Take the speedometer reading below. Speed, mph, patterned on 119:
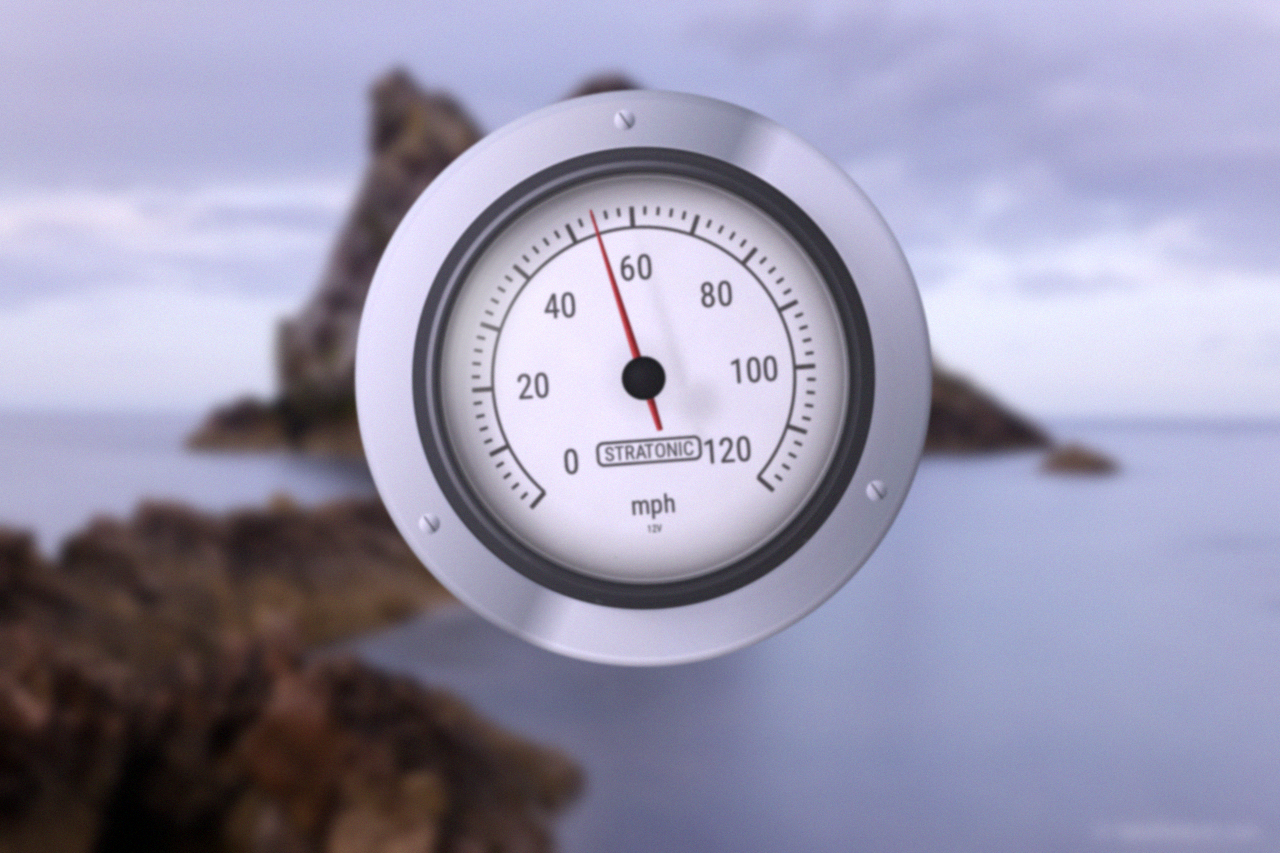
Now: 54
